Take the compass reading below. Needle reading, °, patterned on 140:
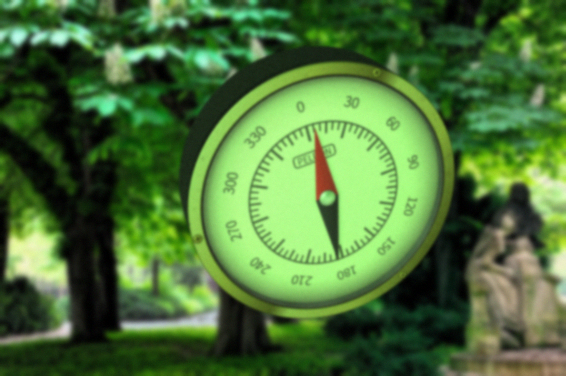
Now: 5
